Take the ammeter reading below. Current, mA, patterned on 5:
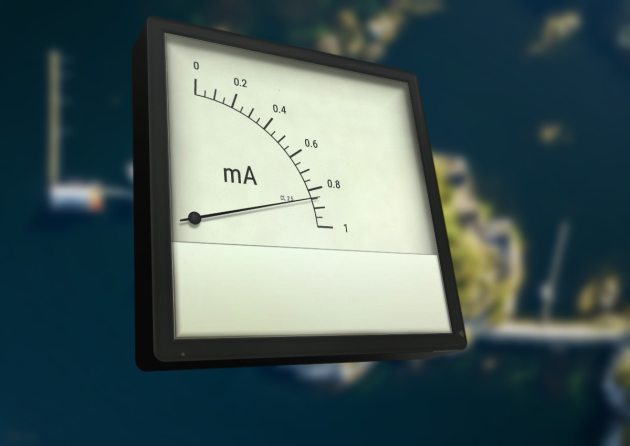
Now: 0.85
